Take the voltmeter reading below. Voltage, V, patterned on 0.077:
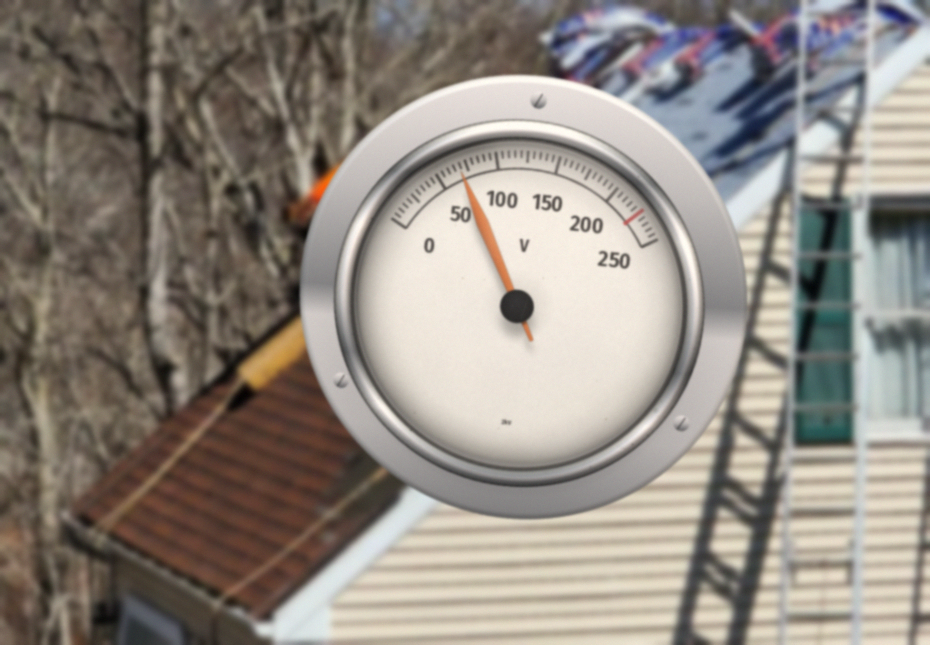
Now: 70
